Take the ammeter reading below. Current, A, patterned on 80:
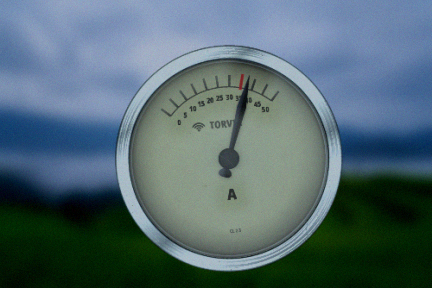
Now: 37.5
